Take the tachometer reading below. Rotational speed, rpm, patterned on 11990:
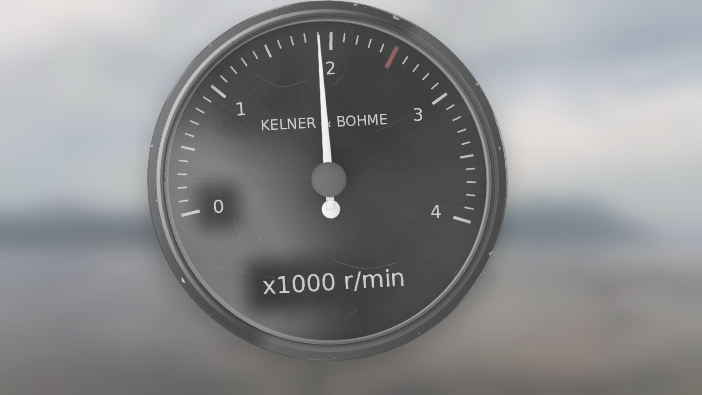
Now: 1900
